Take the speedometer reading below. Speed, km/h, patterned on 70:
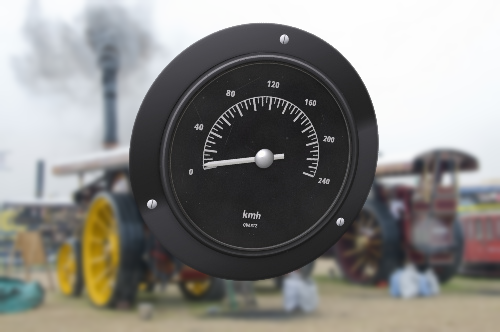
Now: 5
